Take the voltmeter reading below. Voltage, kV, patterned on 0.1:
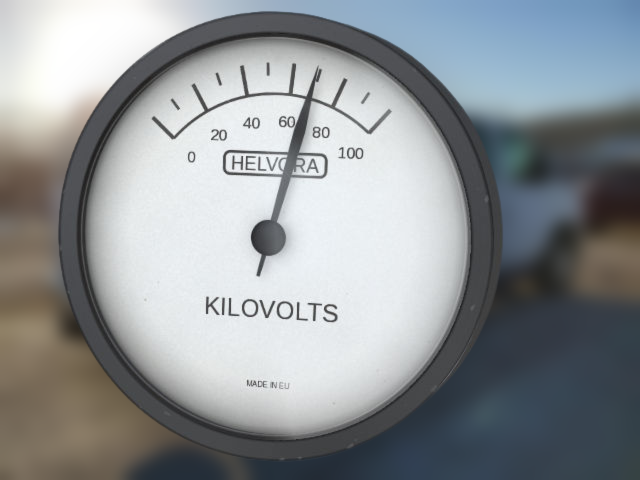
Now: 70
